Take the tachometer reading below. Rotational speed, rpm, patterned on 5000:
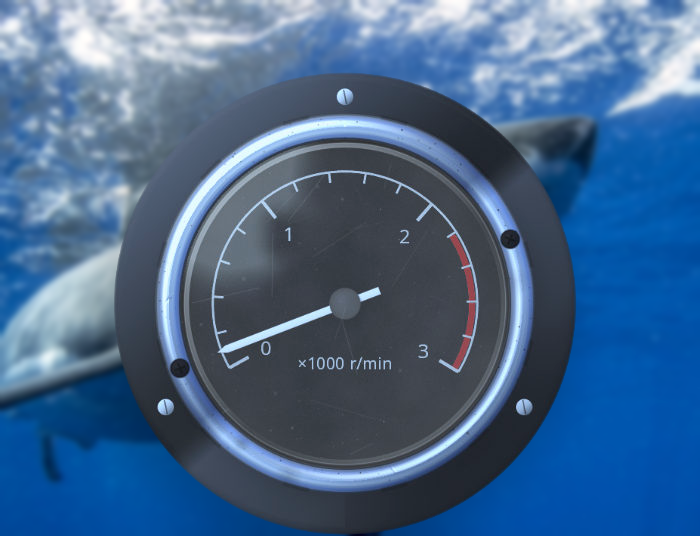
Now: 100
